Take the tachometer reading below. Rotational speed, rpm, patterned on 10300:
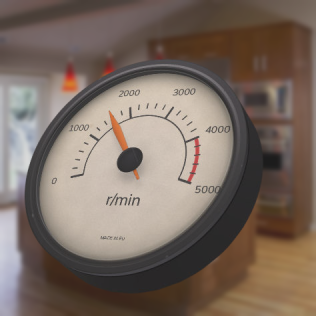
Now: 1600
